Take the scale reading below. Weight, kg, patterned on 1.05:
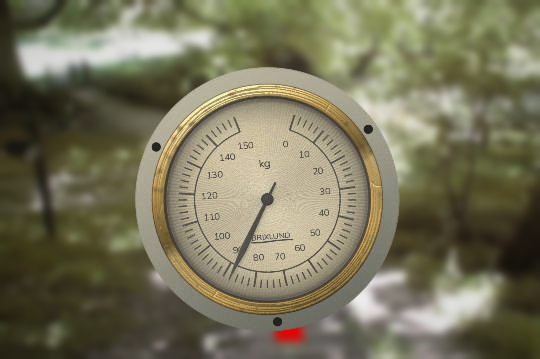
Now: 88
